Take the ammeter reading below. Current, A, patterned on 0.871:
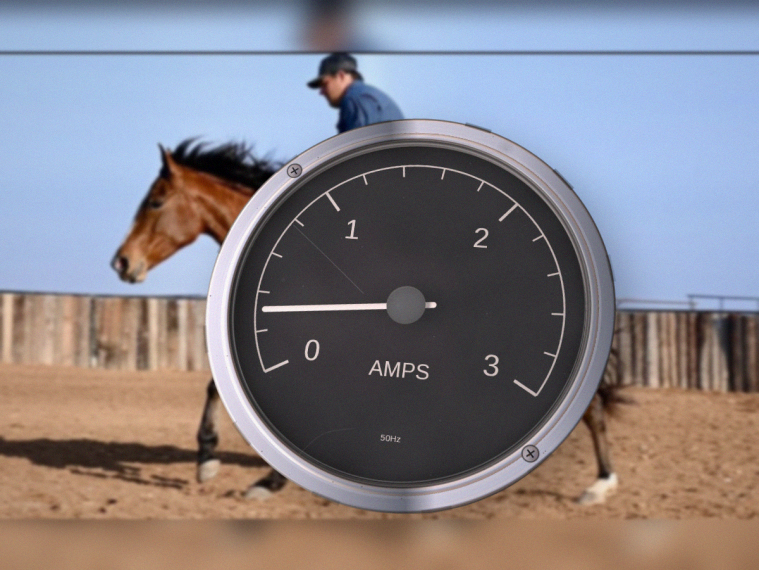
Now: 0.3
